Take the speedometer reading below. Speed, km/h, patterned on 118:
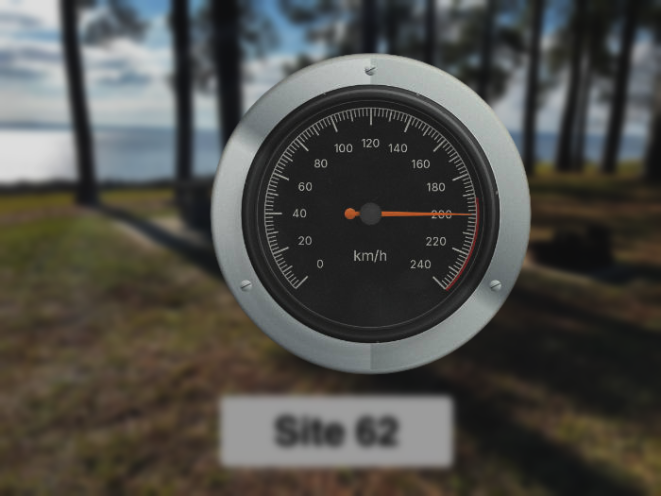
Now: 200
